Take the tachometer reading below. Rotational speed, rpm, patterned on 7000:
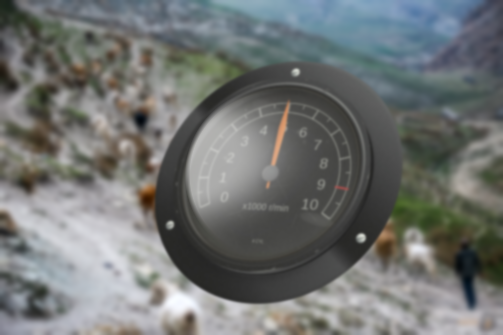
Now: 5000
